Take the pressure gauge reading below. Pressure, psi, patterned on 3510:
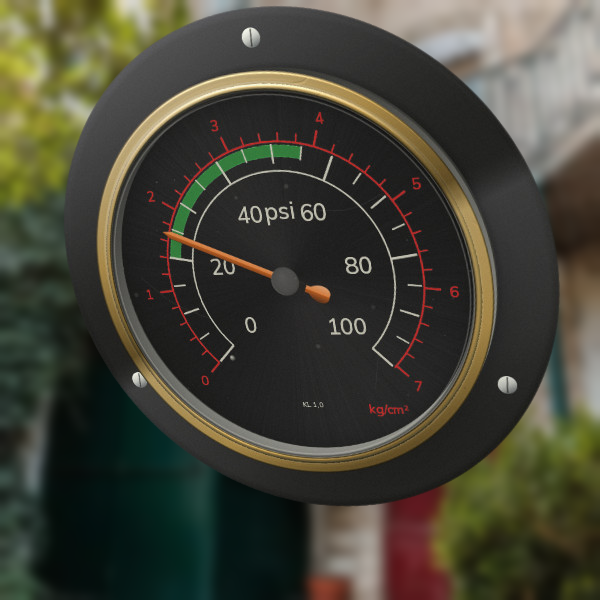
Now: 25
